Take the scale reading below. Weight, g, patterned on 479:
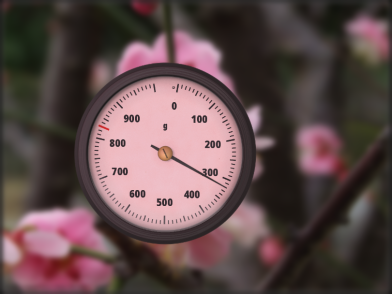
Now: 320
